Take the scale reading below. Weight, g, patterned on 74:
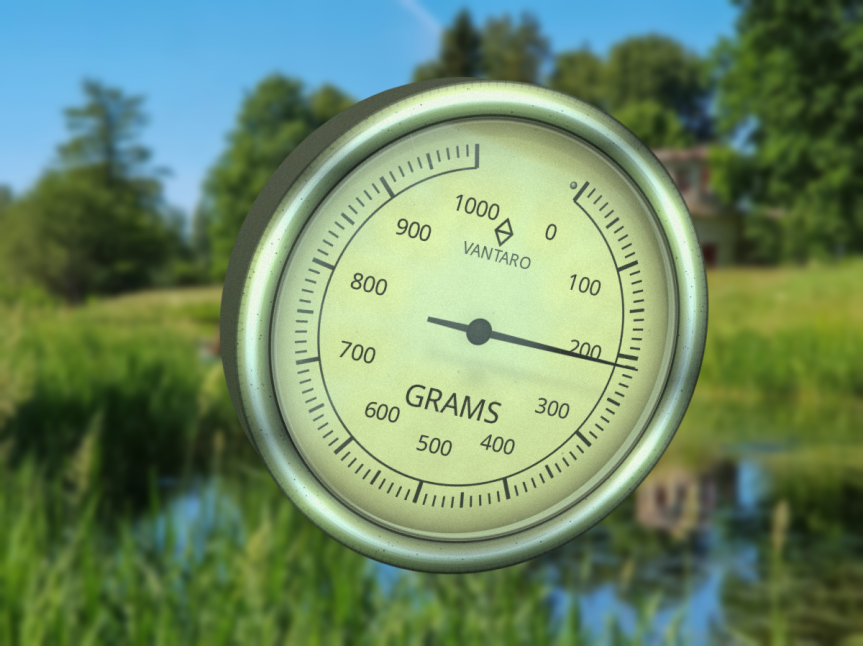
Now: 210
